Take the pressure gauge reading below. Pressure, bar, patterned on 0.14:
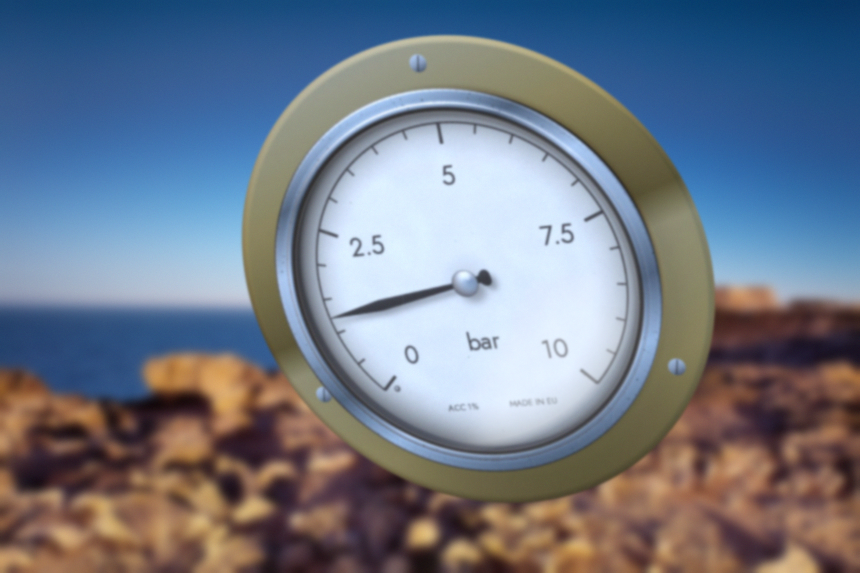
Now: 1.25
